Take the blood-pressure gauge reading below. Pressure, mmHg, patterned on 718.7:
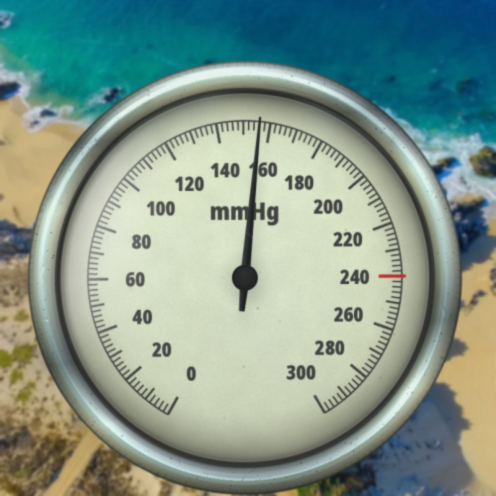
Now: 156
